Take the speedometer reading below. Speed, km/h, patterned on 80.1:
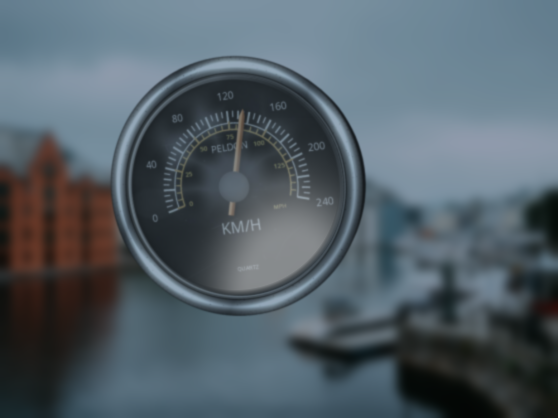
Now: 135
